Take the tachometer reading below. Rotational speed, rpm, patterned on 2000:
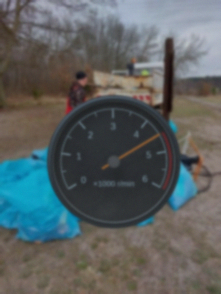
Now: 4500
